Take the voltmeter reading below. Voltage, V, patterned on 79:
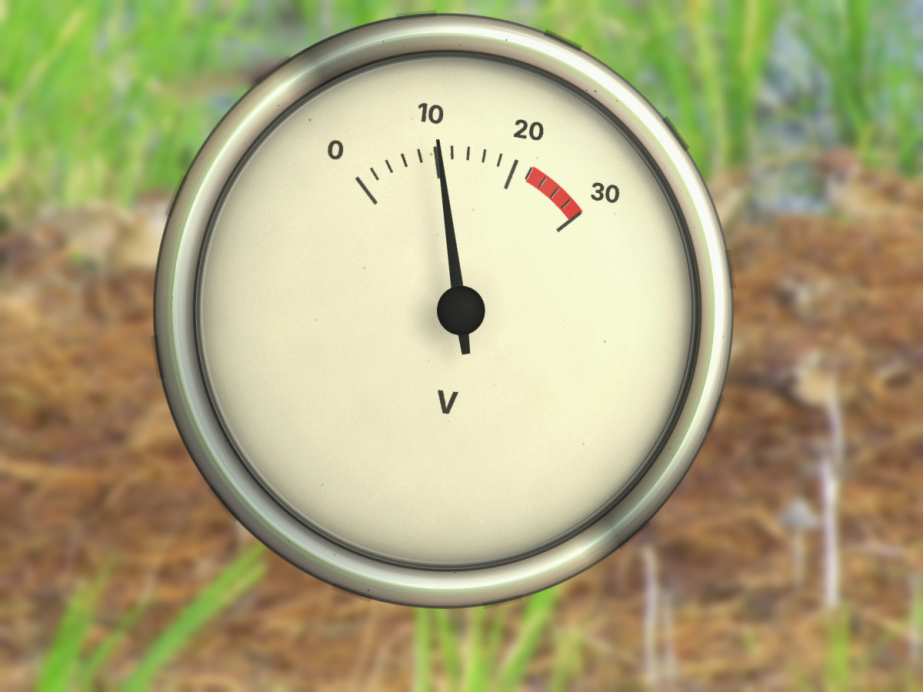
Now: 10
